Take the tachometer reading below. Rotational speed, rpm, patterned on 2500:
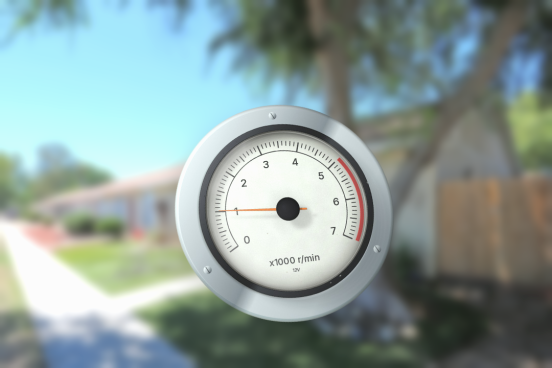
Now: 1000
